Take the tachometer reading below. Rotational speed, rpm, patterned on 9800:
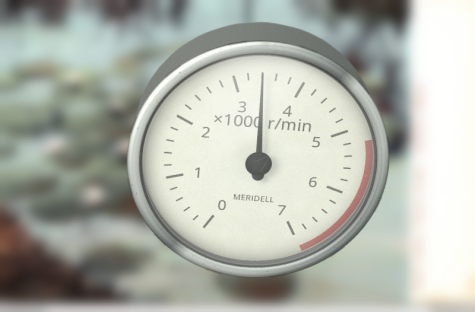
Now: 3400
